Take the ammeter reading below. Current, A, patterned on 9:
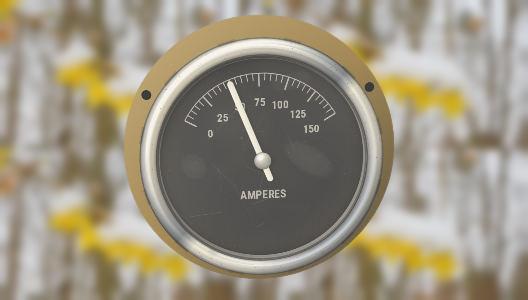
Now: 50
